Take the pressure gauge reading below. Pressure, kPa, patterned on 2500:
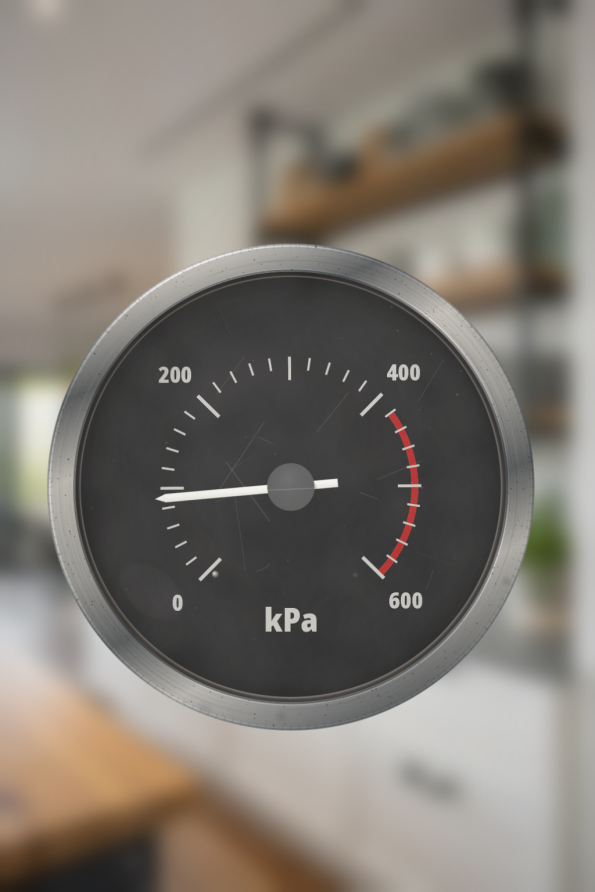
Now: 90
